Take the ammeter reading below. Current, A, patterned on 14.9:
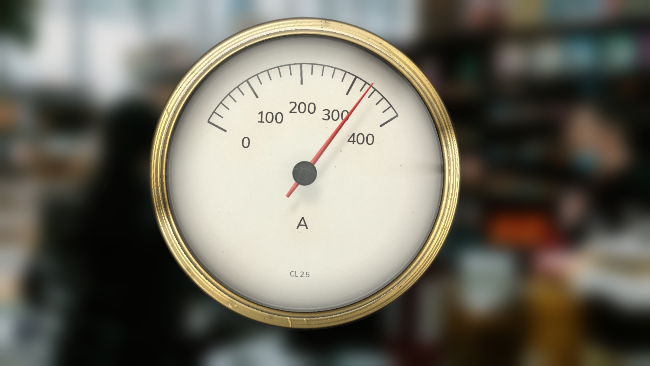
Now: 330
